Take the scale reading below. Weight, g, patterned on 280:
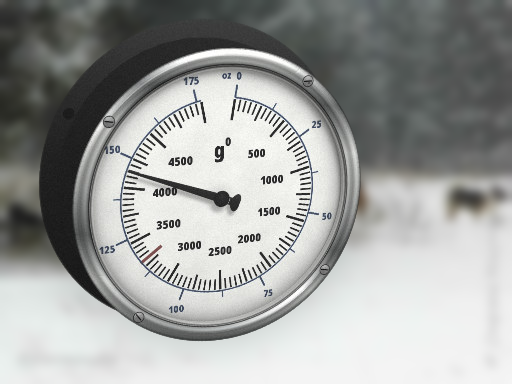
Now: 4150
